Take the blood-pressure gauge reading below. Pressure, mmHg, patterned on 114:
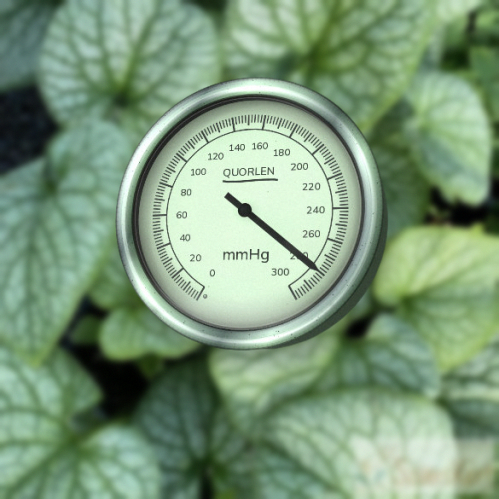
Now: 280
